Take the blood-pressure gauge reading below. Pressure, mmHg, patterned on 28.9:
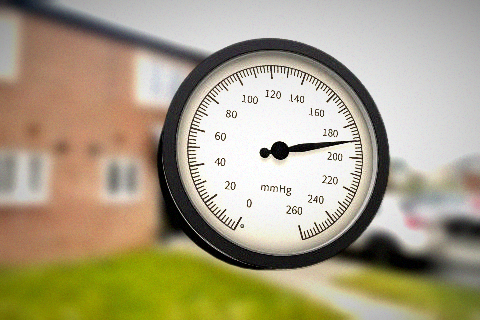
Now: 190
